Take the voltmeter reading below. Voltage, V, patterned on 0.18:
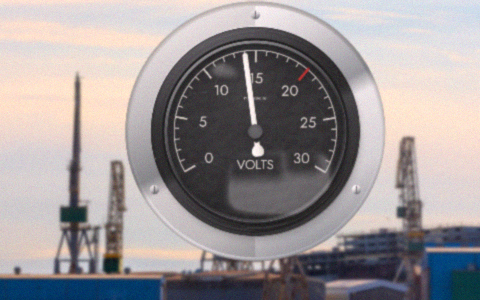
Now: 14
